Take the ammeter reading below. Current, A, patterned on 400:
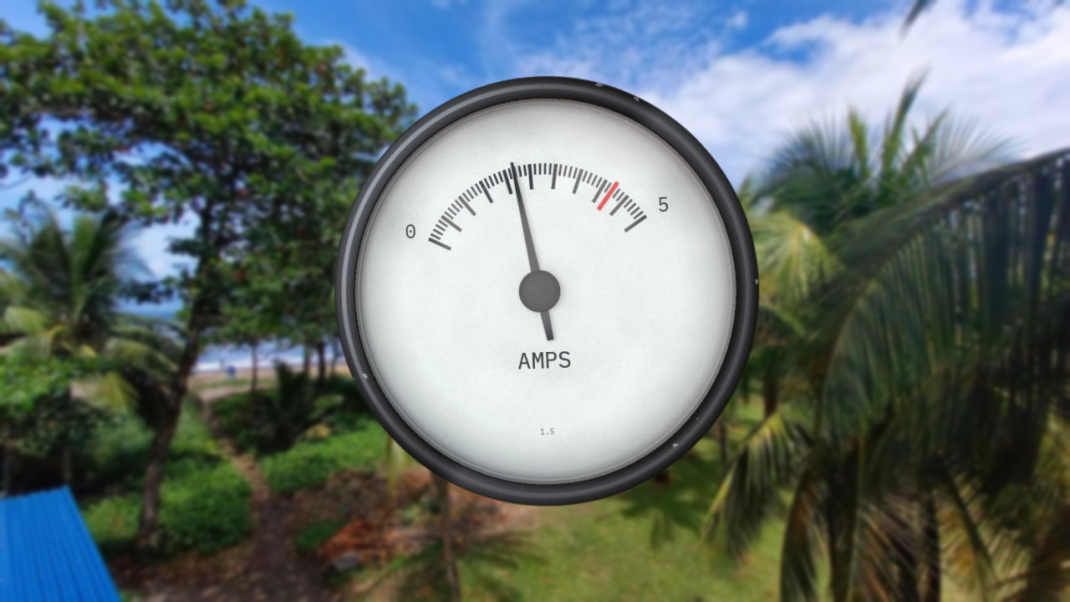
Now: 2.2
